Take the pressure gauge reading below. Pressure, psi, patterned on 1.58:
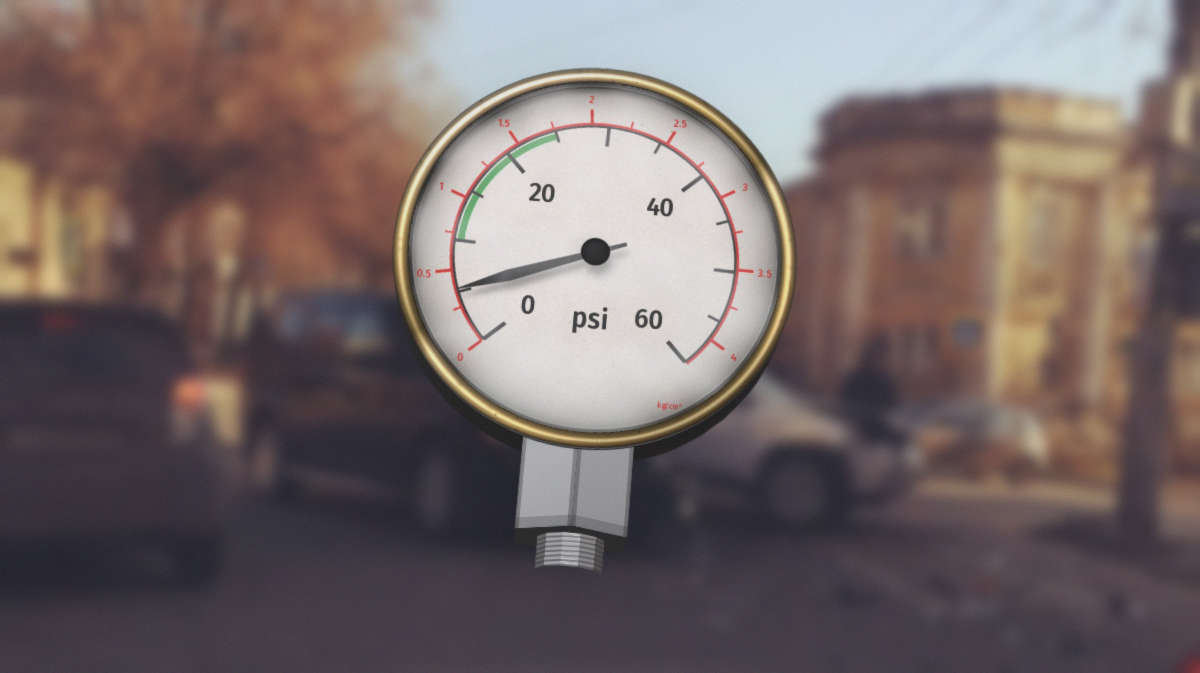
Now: 5
